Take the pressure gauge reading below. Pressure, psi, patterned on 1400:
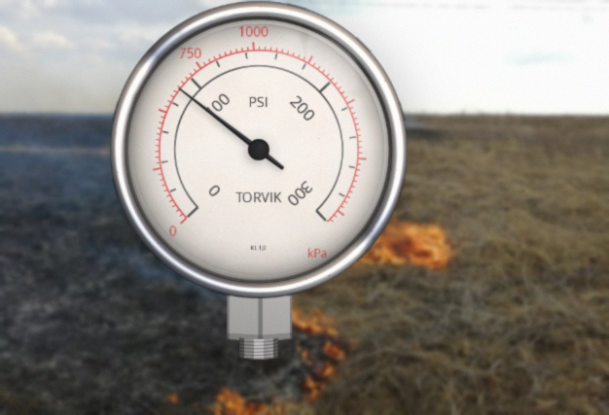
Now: 90
